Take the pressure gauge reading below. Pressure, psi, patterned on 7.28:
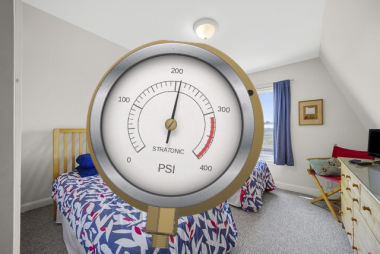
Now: 210
